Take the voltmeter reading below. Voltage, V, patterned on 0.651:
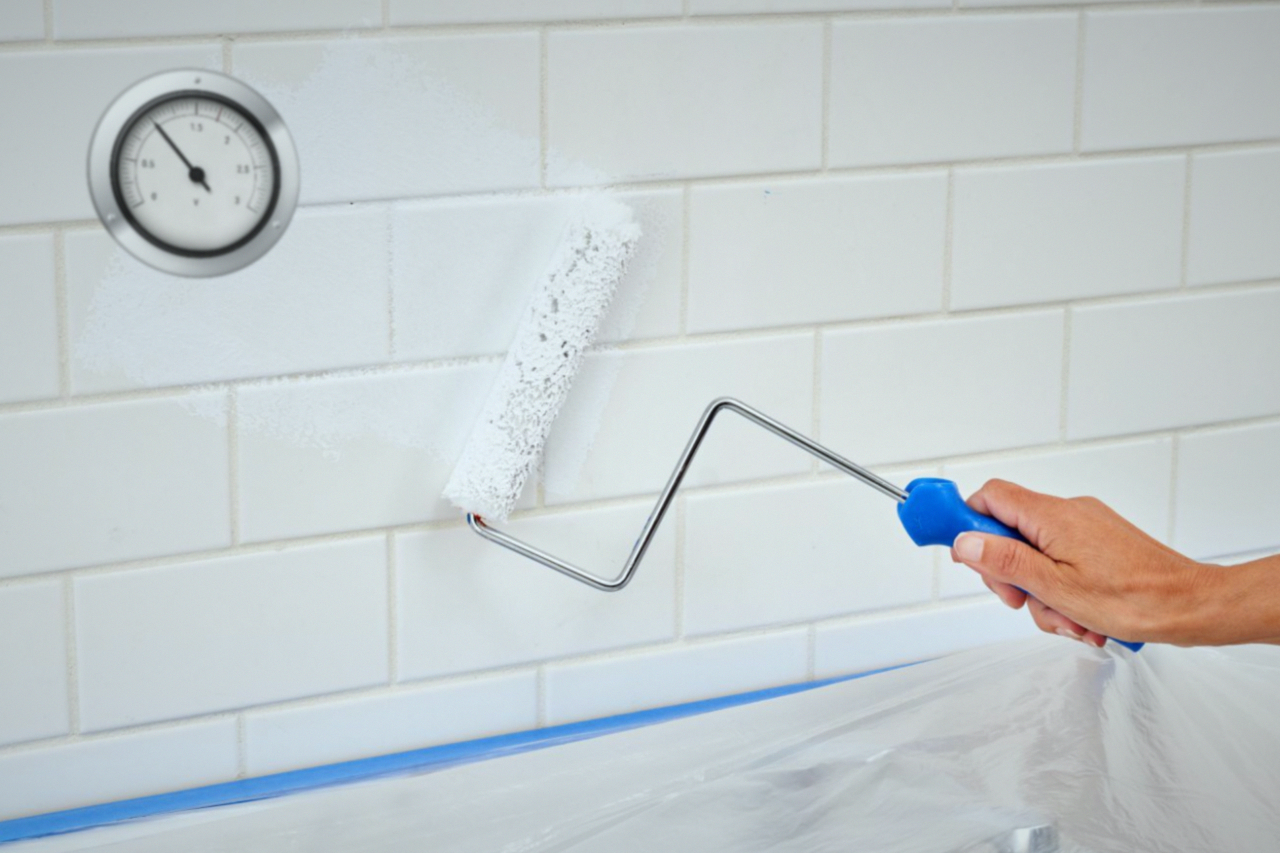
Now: 1
